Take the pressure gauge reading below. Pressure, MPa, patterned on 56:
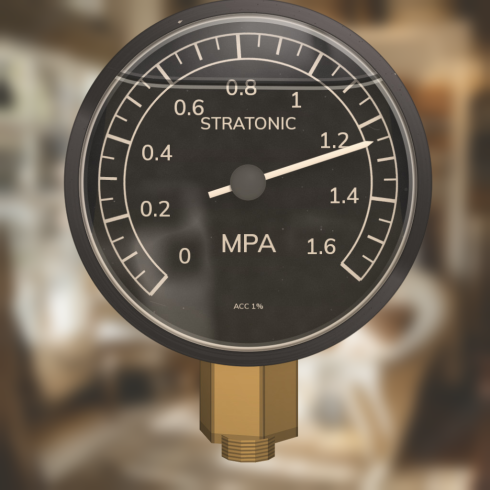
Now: 1.25
